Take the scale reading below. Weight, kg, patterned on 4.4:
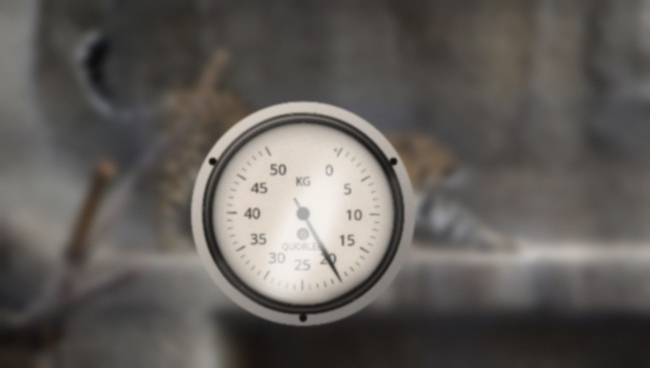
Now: 20
